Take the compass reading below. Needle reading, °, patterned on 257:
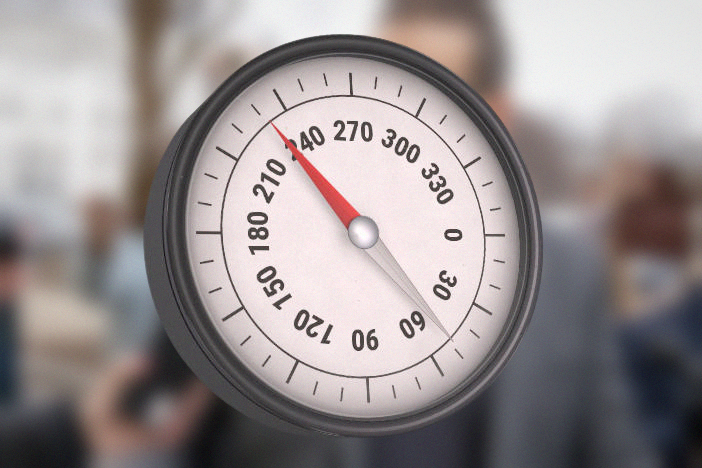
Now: 230
